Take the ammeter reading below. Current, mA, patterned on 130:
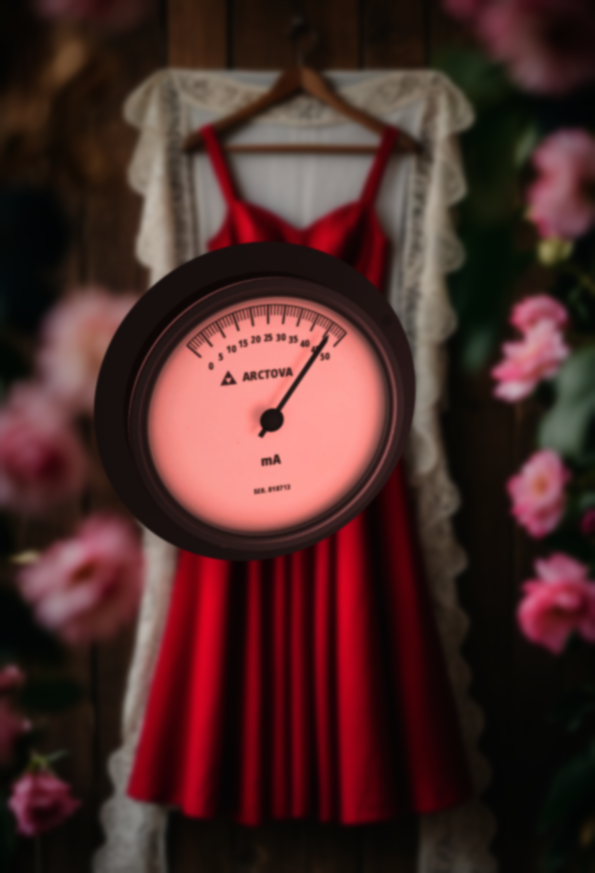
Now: 45
